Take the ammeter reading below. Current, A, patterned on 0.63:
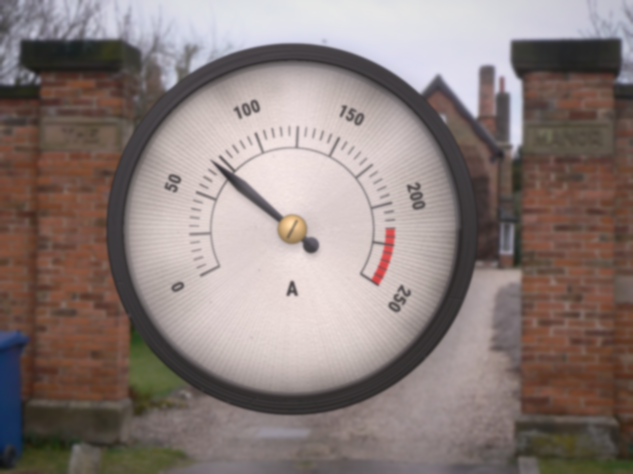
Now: 70
